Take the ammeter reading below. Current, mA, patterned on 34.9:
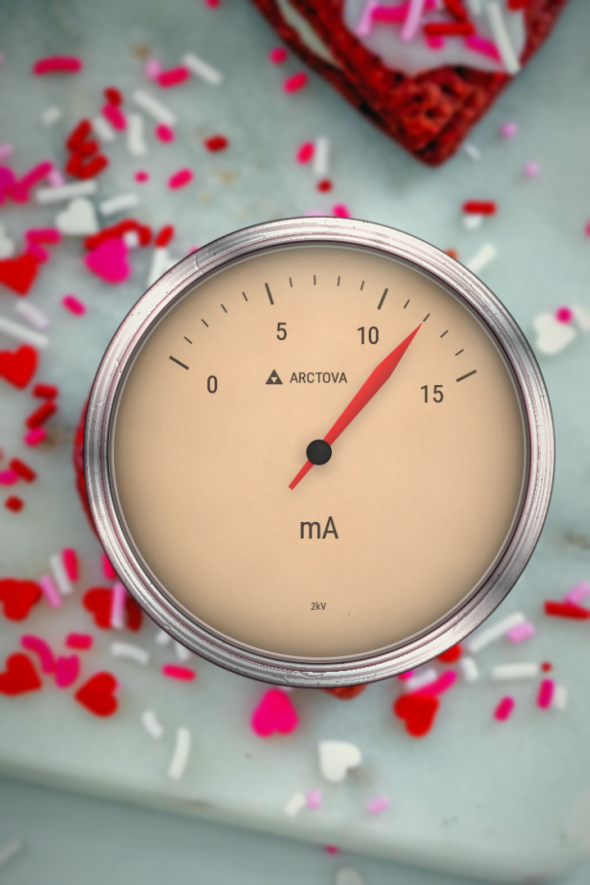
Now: 12
